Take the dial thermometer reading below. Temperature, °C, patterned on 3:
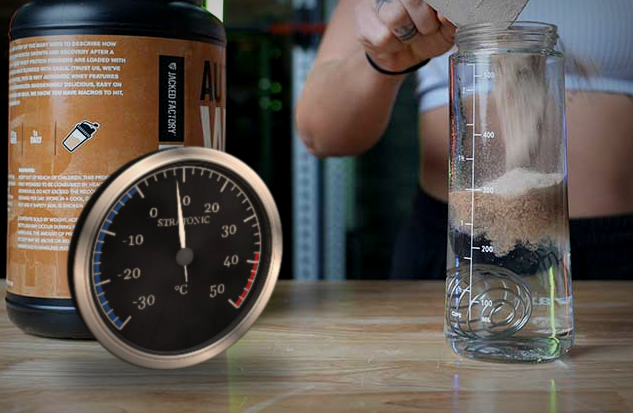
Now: 8
